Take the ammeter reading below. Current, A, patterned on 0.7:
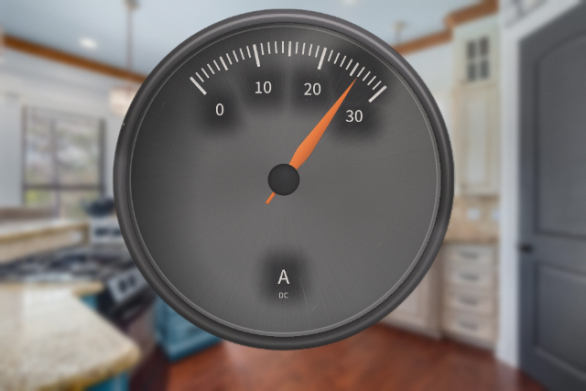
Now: 26
